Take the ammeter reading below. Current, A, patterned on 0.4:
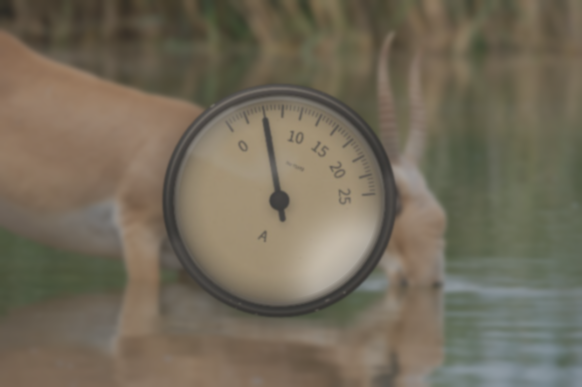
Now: 5
